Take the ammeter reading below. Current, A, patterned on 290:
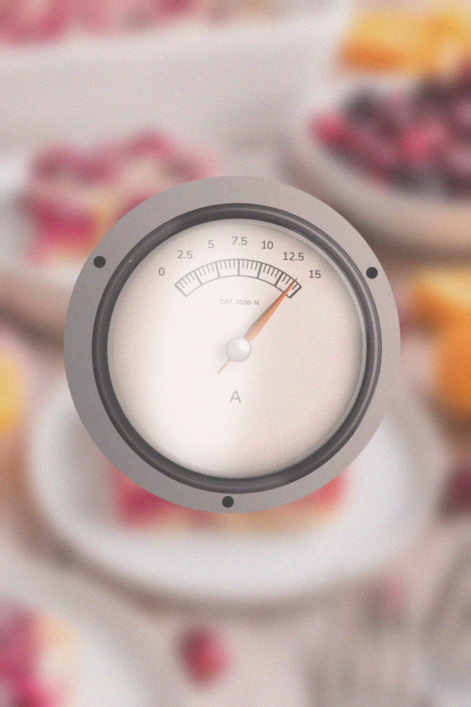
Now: 14
